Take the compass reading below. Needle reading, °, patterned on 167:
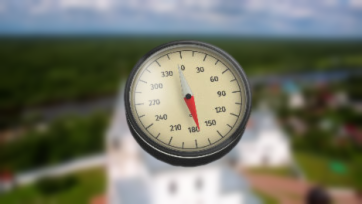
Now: 172.5
